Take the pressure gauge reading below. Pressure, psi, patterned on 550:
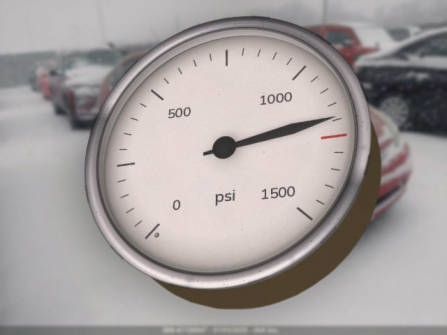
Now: 1200
